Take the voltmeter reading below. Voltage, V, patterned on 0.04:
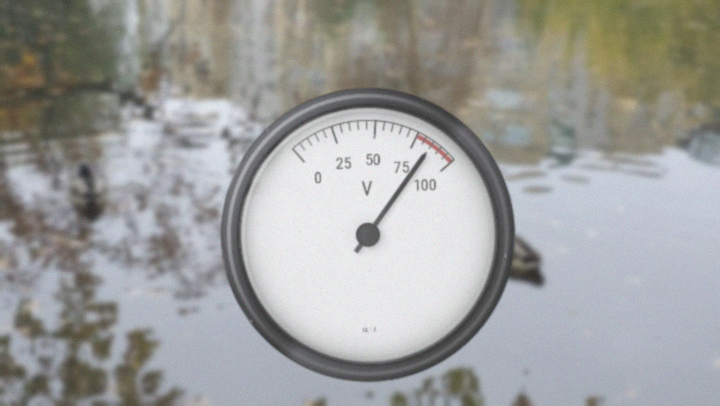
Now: 85
